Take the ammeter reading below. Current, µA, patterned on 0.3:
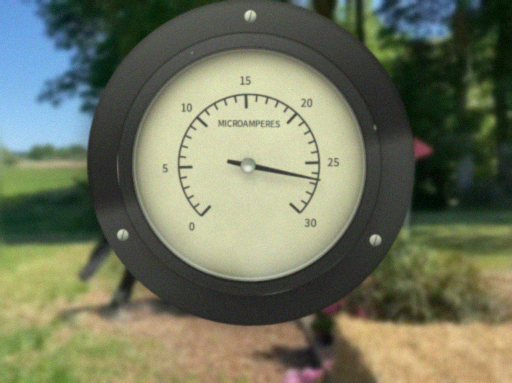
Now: 26.5
